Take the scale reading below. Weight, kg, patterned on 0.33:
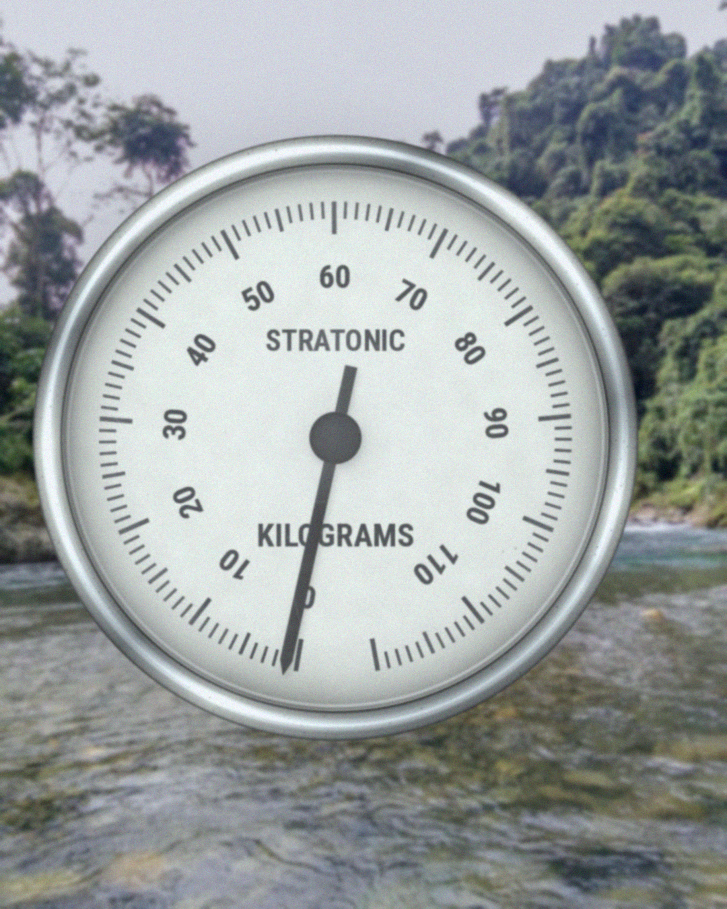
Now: 1
